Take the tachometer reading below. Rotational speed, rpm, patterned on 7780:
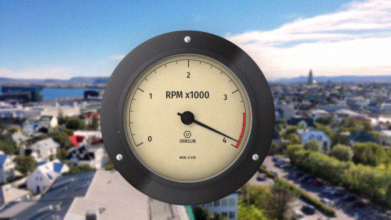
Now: 3900
